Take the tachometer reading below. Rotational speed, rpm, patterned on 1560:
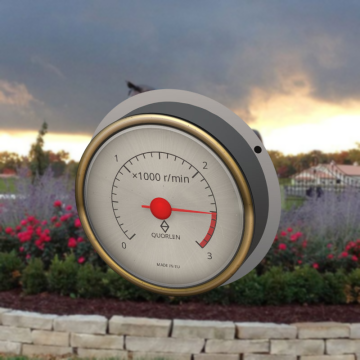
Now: 2500
